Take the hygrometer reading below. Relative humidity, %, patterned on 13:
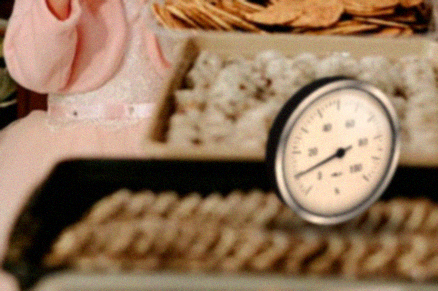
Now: 10
